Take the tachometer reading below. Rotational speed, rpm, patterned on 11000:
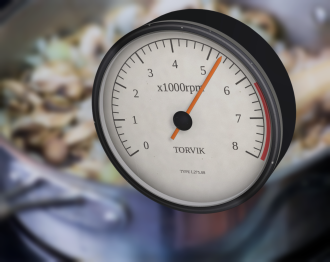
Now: 5300
